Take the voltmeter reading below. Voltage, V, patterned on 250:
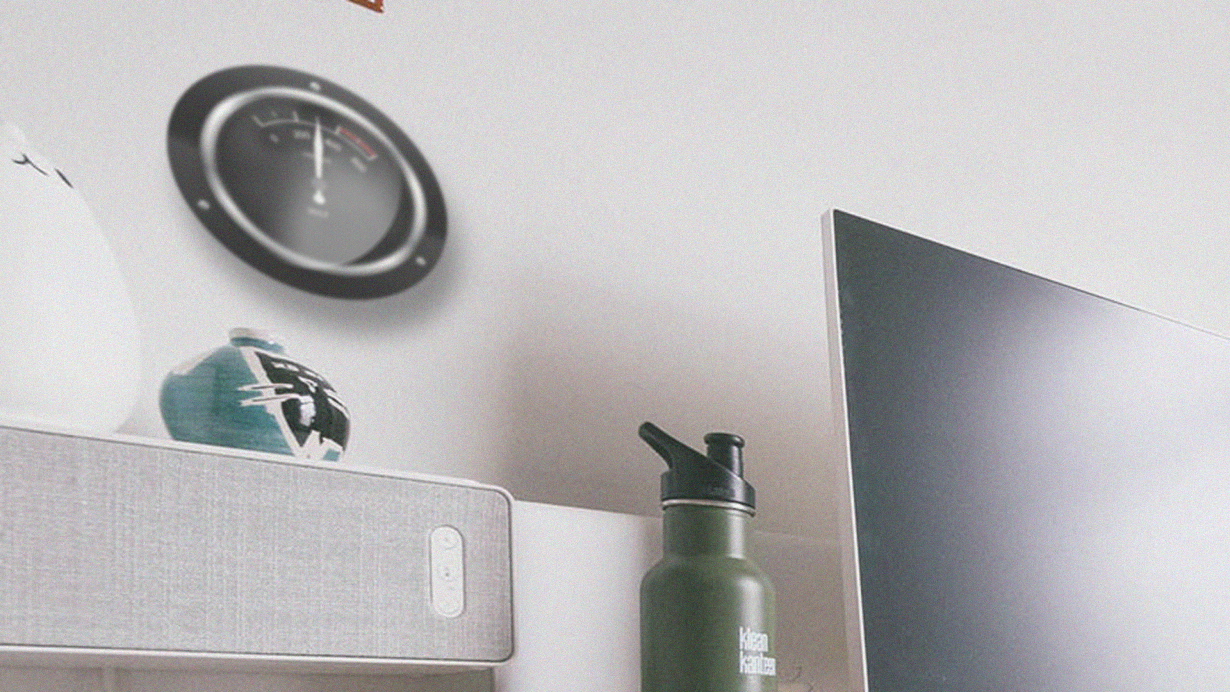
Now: 300
